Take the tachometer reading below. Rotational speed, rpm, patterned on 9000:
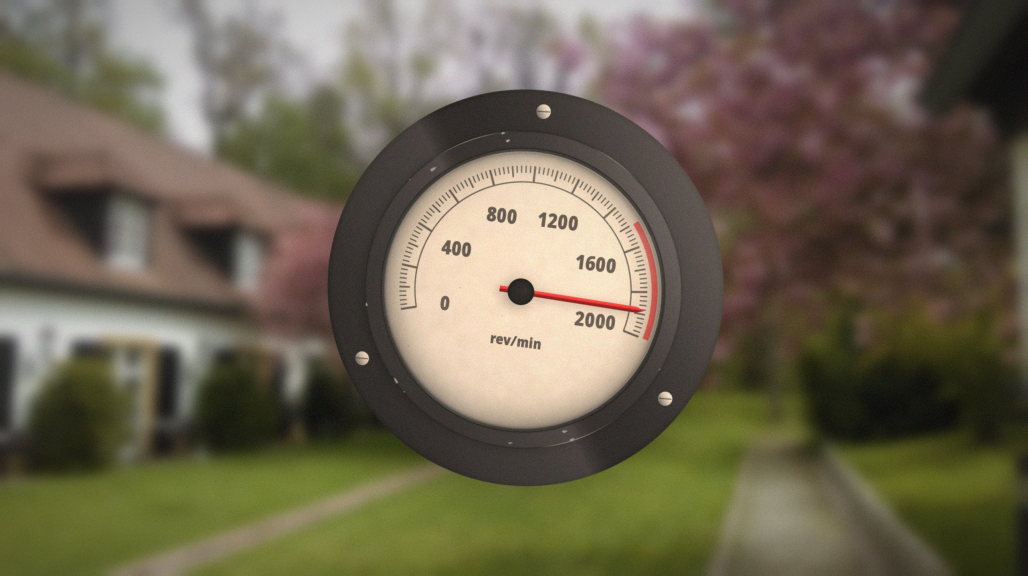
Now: 1880
